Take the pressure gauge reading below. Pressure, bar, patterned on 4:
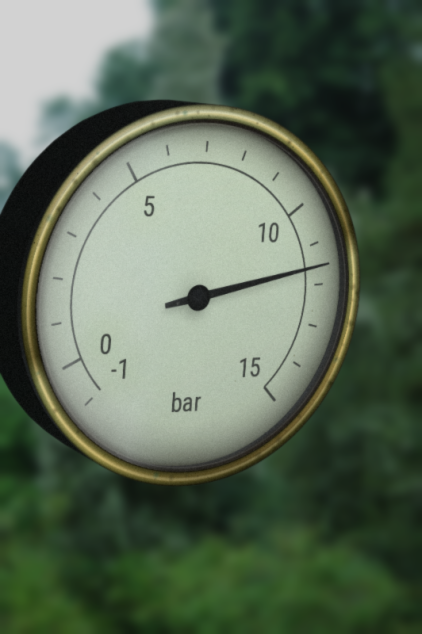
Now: 11.5
